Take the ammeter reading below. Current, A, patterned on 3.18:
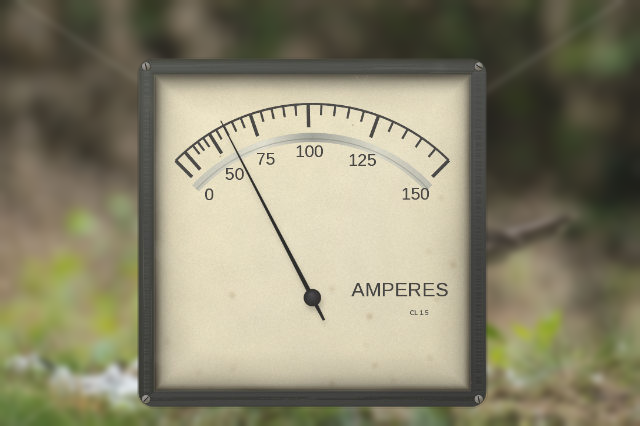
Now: 60
